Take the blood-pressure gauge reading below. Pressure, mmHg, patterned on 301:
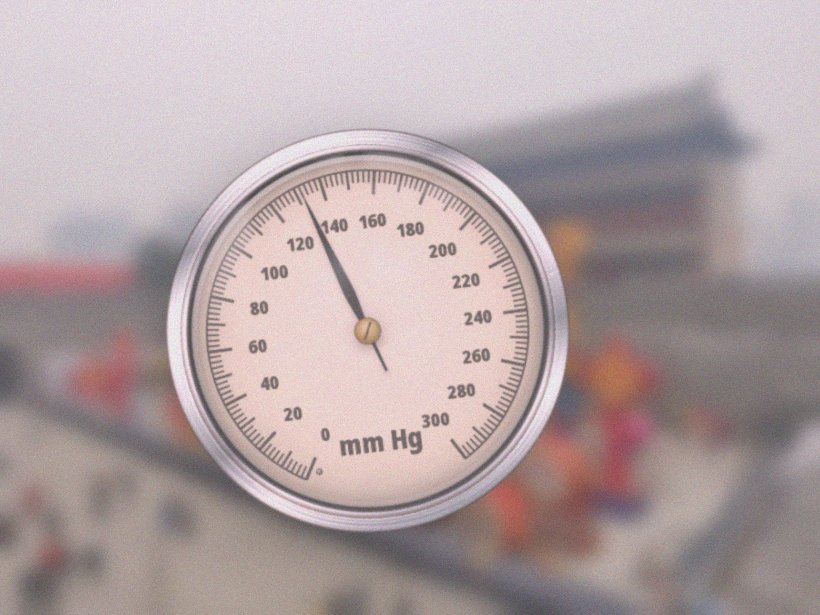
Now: 132
